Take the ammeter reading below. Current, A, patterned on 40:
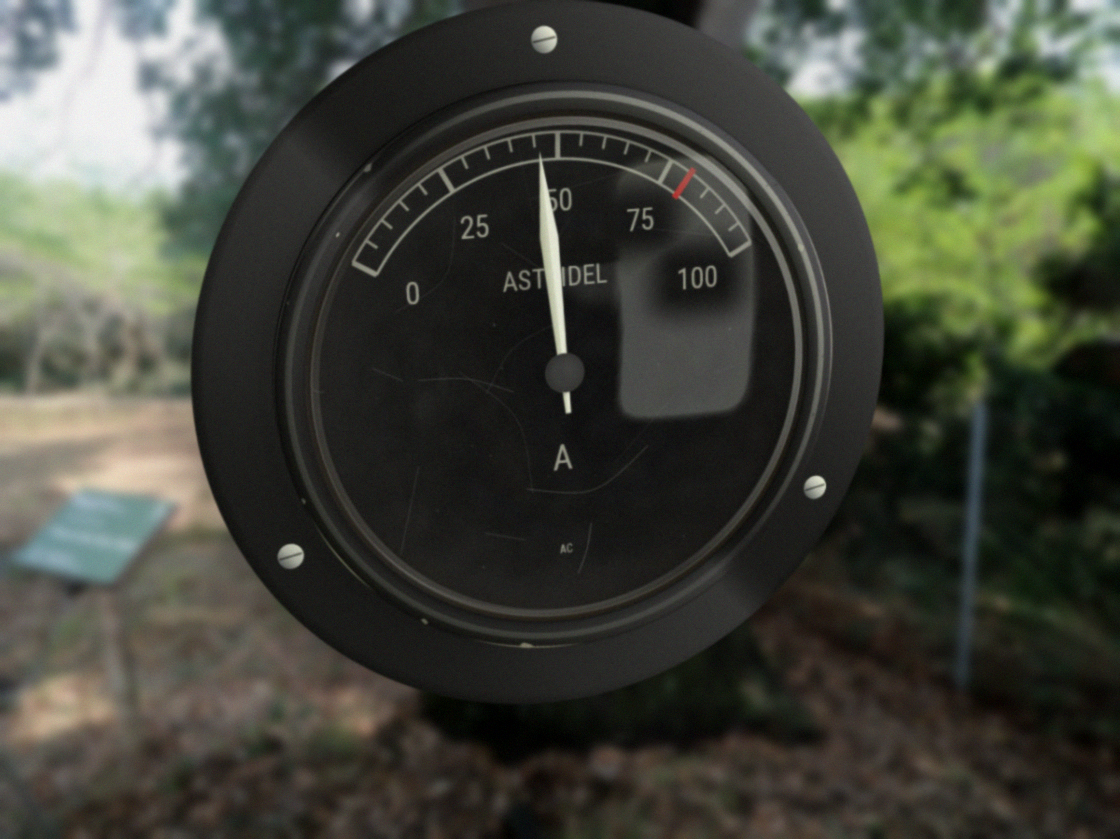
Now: 45
